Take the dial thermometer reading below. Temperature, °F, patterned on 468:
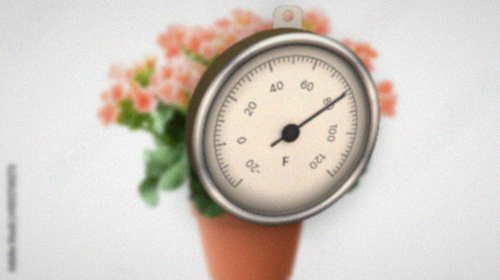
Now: 80
